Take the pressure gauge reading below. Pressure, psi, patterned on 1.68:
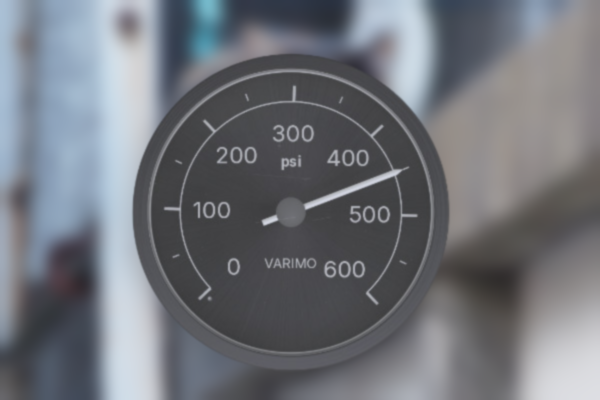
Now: 450
